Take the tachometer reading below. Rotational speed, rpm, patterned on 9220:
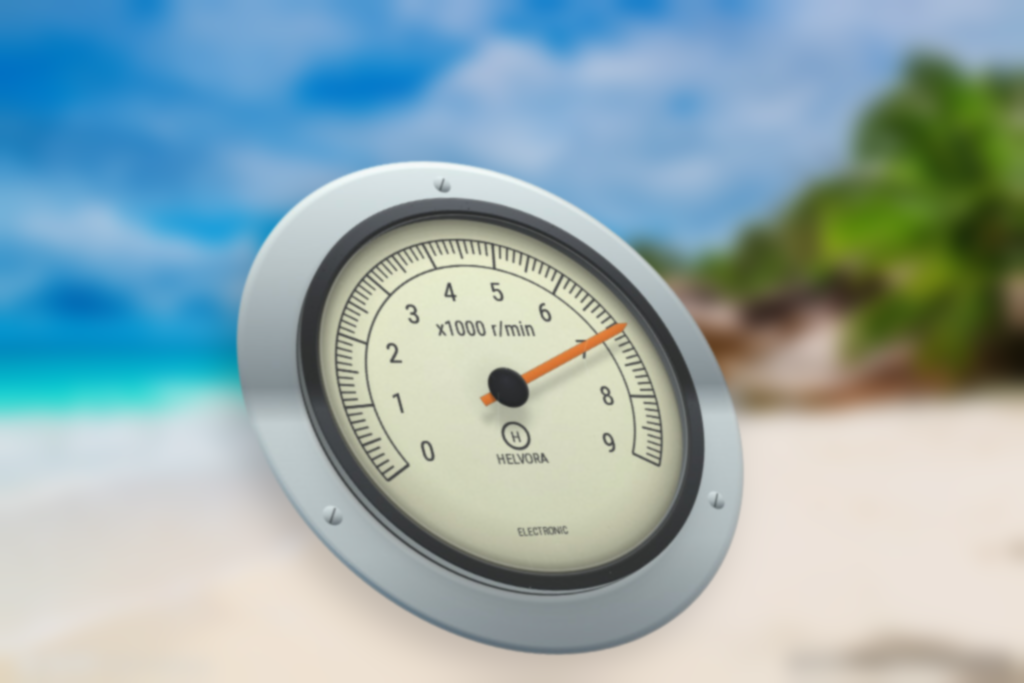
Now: 7000
